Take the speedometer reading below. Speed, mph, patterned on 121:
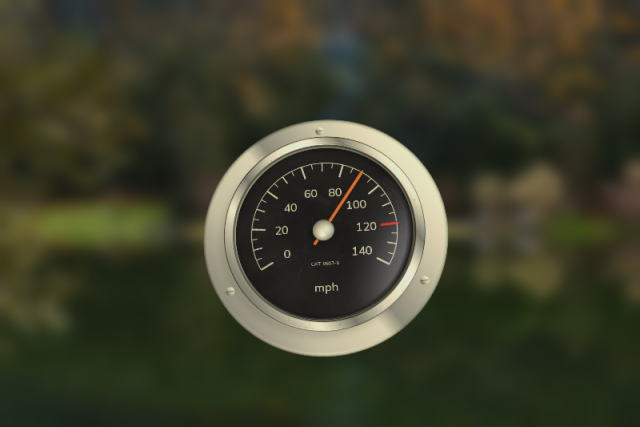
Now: 90
